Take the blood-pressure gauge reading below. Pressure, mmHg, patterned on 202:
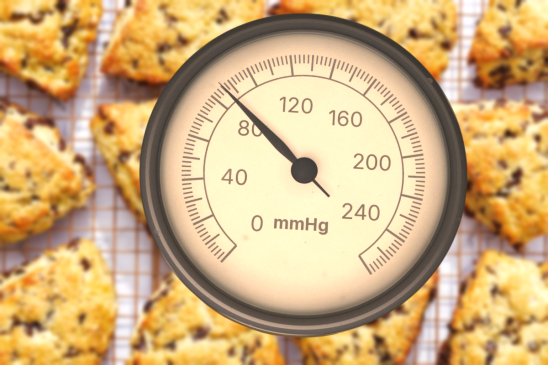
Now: 86
